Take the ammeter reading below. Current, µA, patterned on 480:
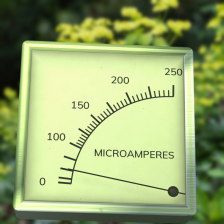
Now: 50
